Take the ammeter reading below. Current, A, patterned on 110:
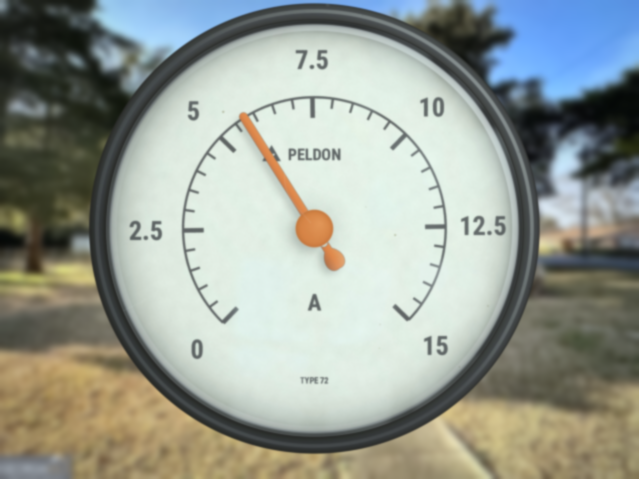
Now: 5.75
